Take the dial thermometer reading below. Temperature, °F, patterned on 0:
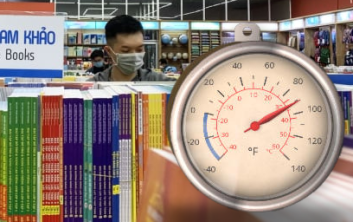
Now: 90
